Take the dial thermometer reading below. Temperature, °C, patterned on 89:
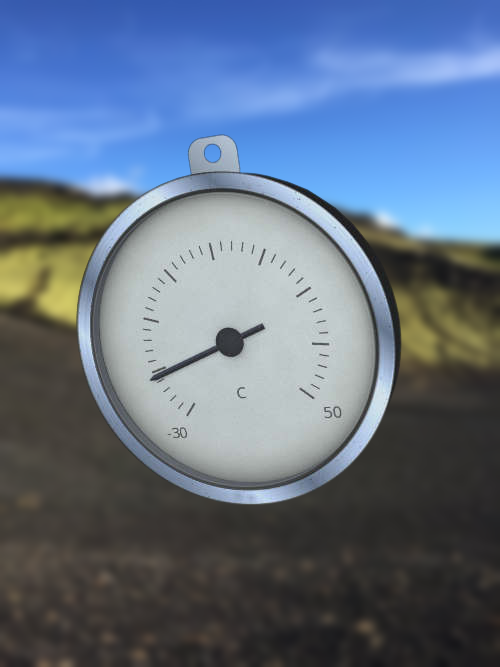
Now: -21
